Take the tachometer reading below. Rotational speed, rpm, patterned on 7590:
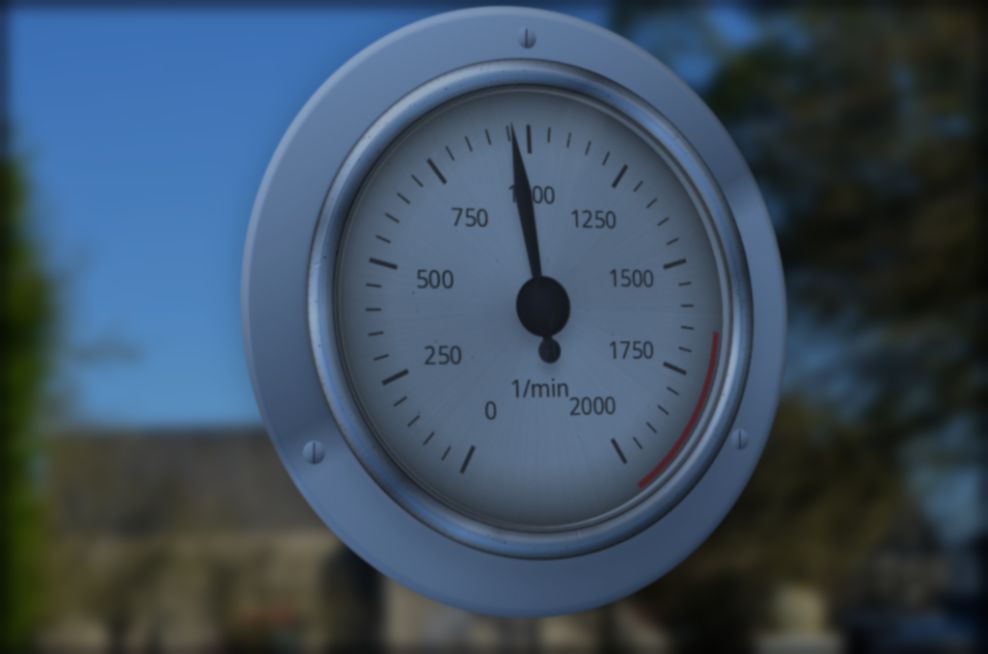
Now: 950
